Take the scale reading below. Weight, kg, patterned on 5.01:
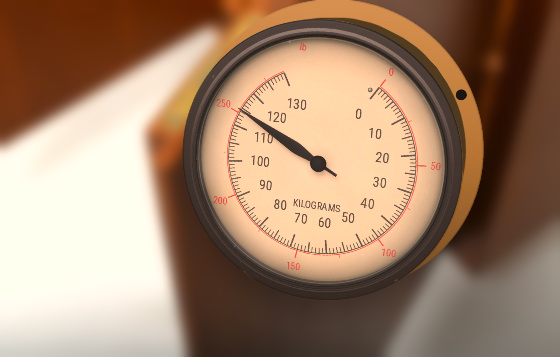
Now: 115
